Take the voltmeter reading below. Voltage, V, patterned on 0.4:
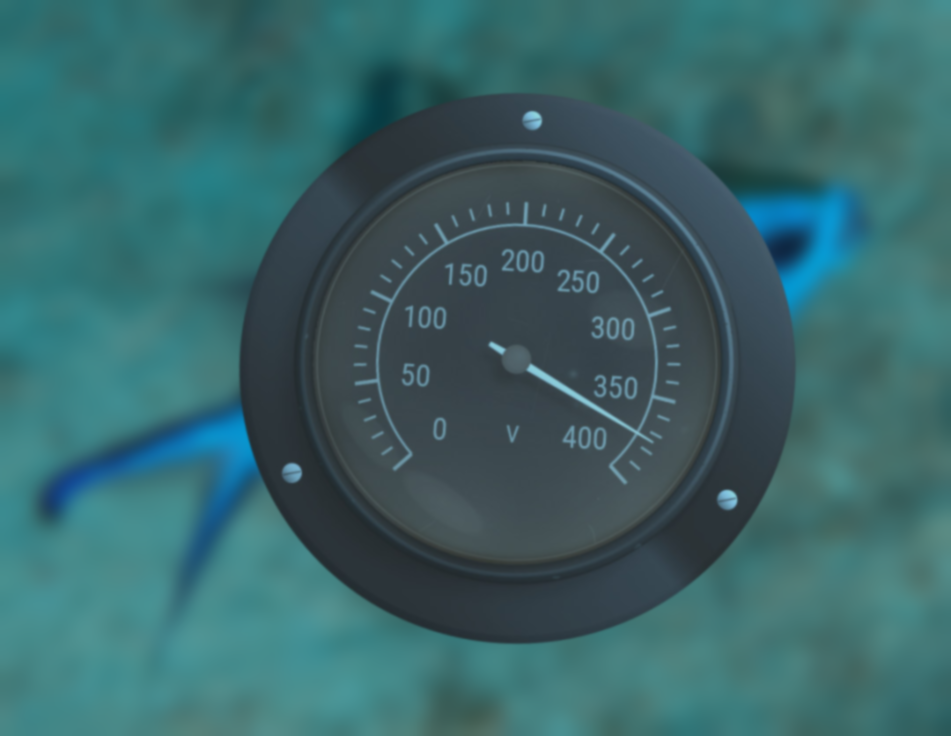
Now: 375
